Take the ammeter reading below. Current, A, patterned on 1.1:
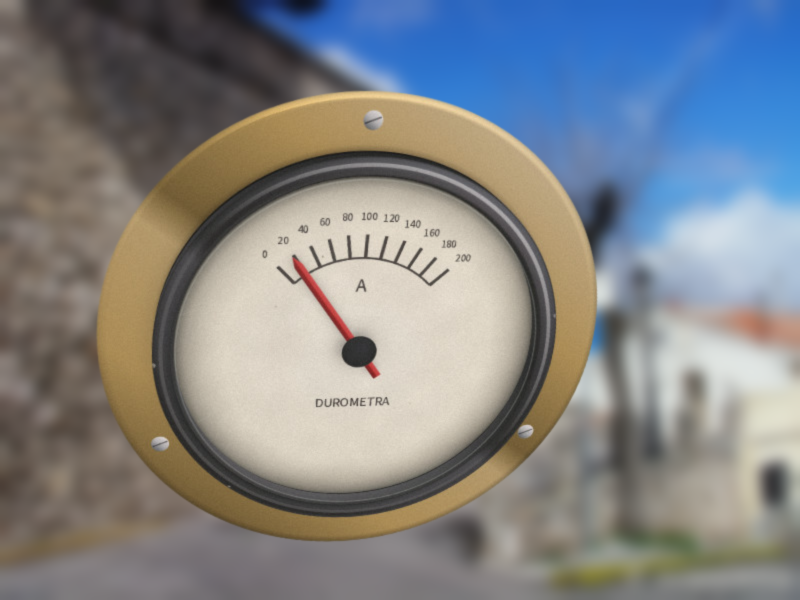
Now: 20
